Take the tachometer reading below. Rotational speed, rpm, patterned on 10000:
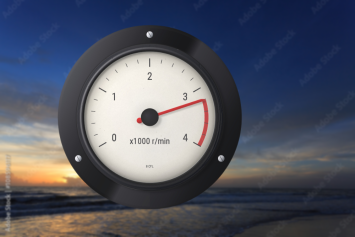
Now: 3200
